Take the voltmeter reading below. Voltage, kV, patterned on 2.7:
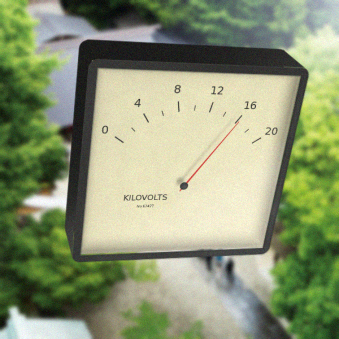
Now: 16
